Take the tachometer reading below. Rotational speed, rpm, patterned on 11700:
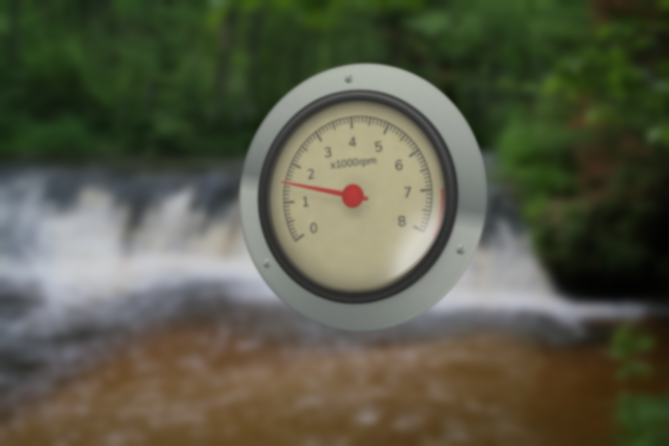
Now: 1500
